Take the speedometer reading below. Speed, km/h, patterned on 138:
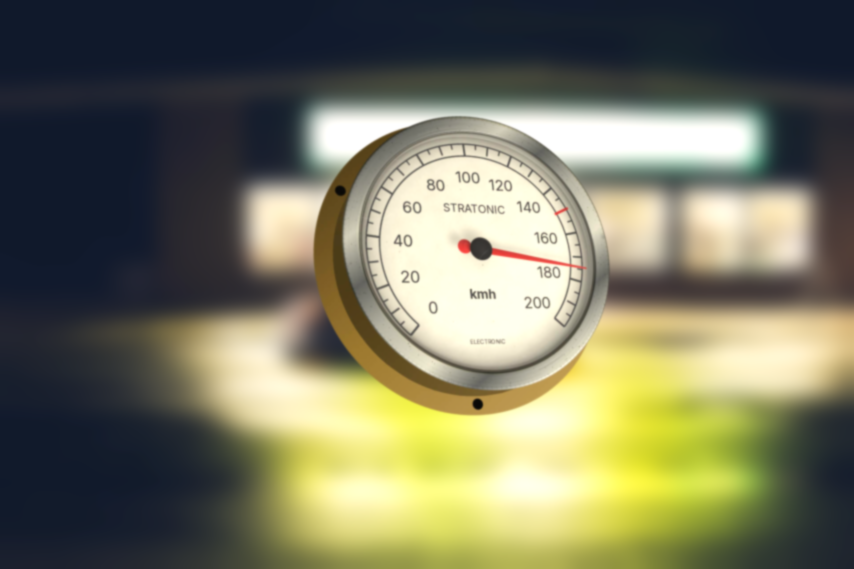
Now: 175
